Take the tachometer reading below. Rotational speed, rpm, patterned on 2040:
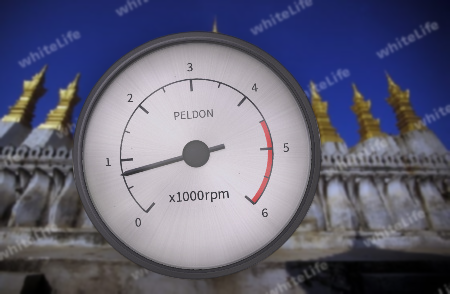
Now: 750
